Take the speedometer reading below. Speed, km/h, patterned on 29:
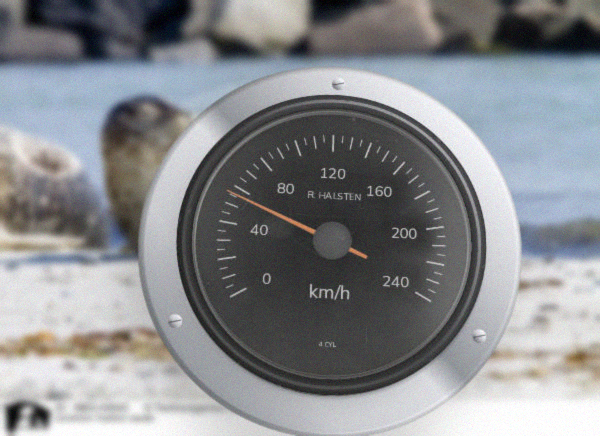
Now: 55
